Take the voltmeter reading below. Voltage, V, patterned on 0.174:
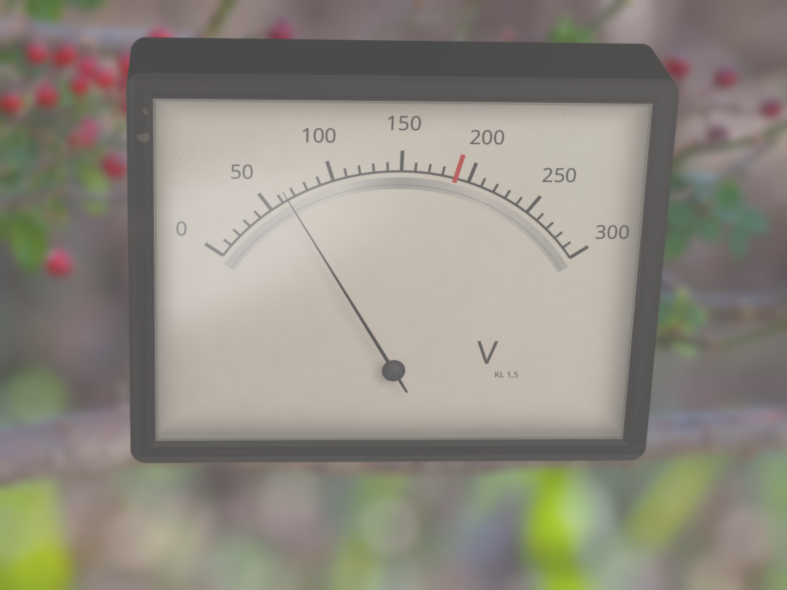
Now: 65
